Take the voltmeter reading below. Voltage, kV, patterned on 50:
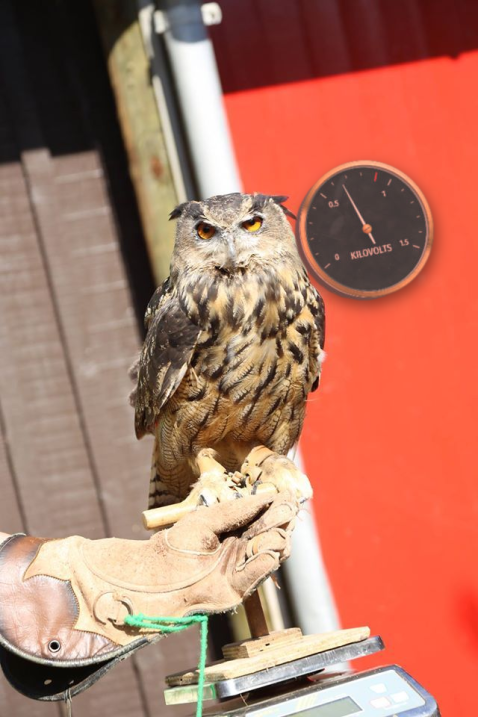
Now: 0.65
